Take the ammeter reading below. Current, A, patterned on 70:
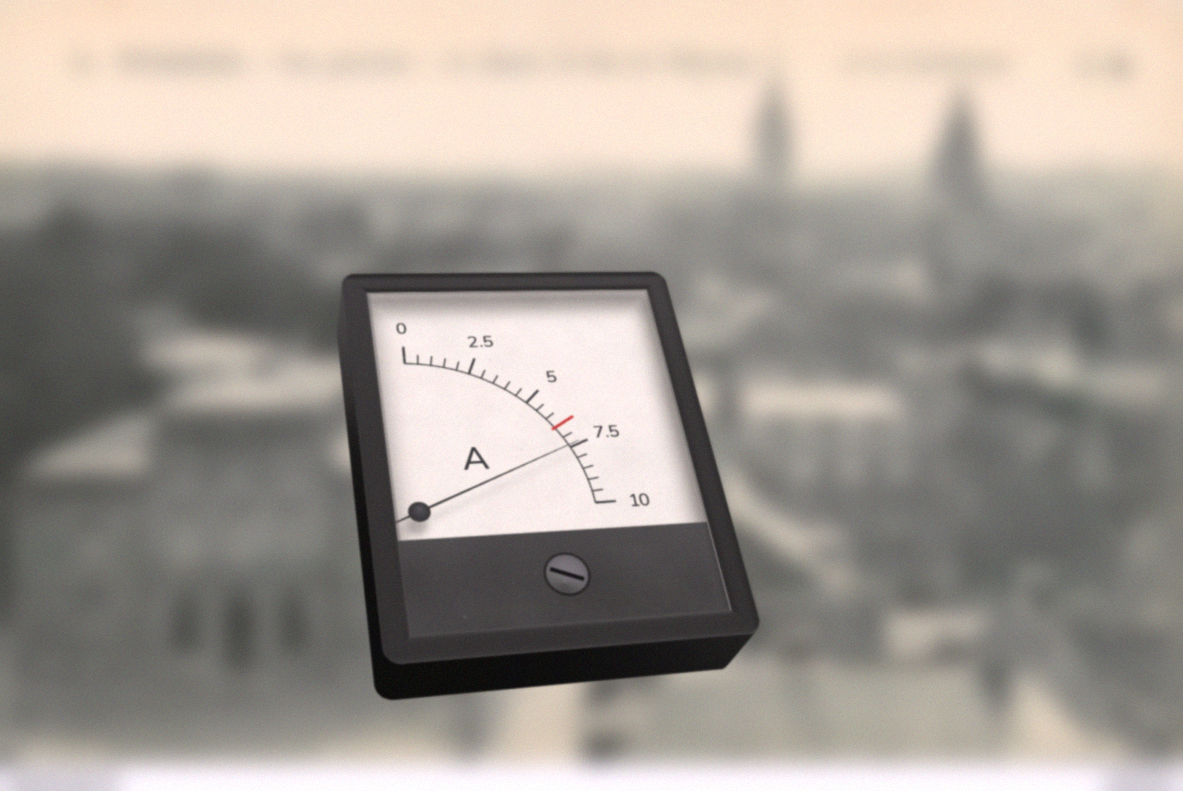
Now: 7.5
